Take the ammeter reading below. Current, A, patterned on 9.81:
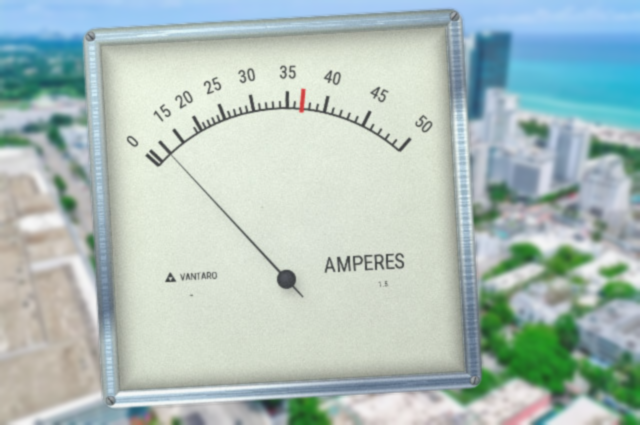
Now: 10
